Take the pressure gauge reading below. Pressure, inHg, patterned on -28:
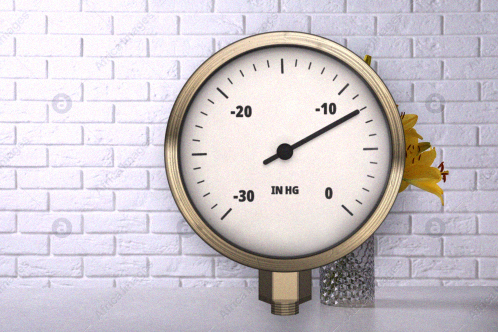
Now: -8
